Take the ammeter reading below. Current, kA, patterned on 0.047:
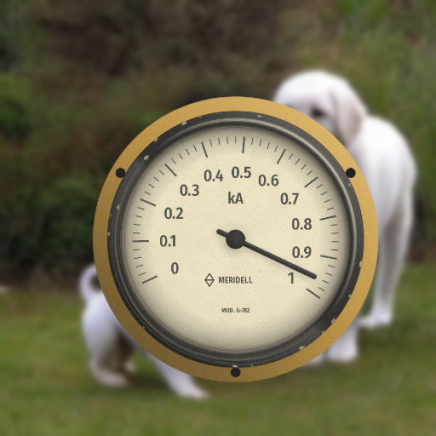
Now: 0.96
